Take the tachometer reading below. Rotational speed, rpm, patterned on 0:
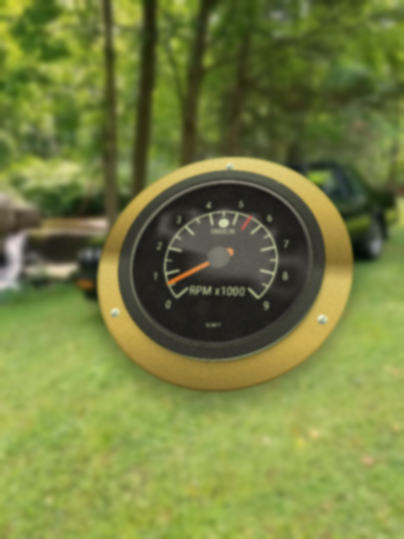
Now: 500
